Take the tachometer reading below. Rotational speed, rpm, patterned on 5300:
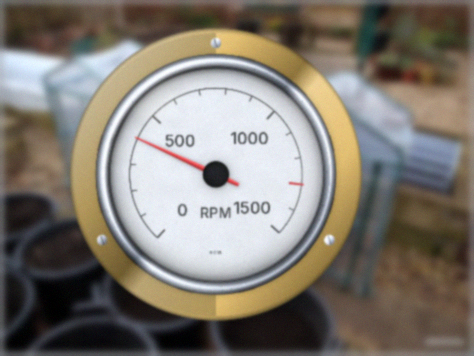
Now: 400
